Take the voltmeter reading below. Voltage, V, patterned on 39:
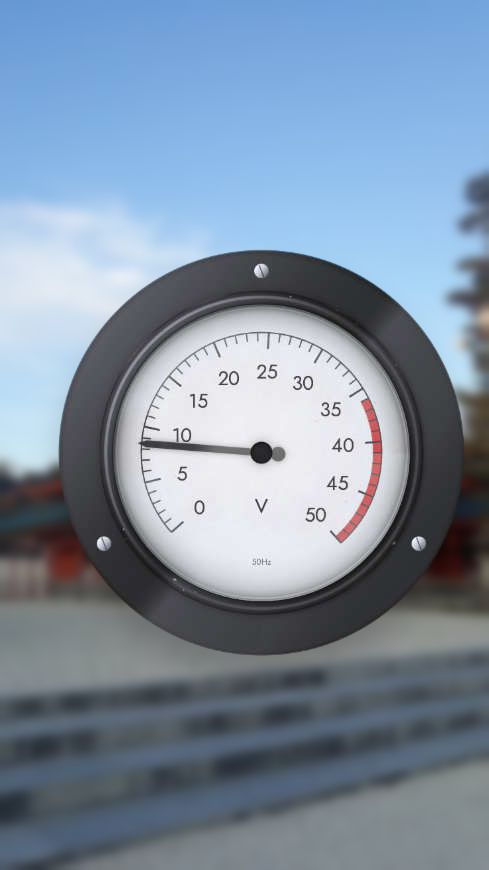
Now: 8.5
